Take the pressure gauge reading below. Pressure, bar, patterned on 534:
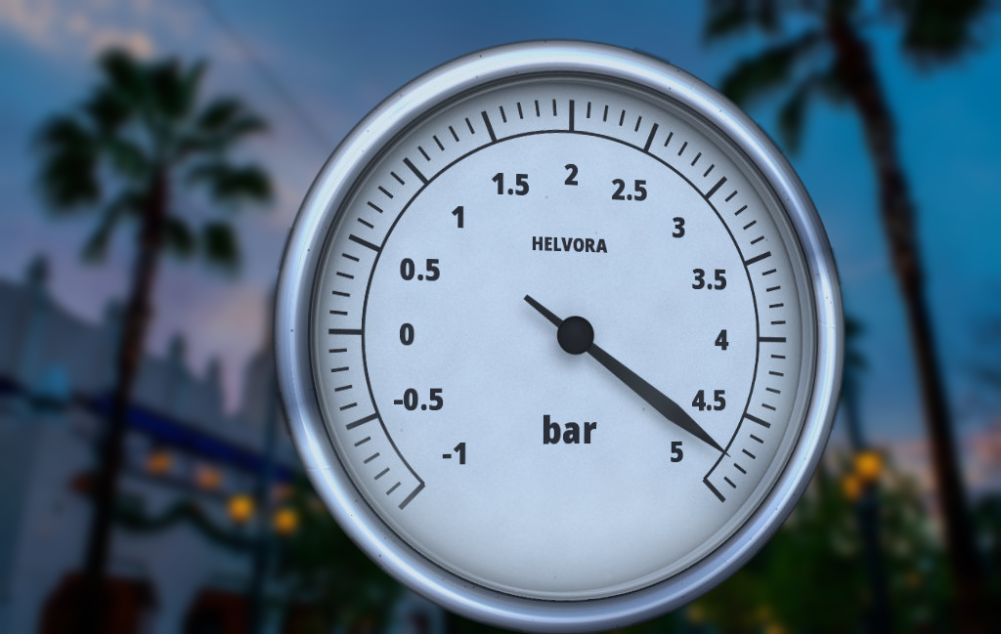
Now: 4.8
